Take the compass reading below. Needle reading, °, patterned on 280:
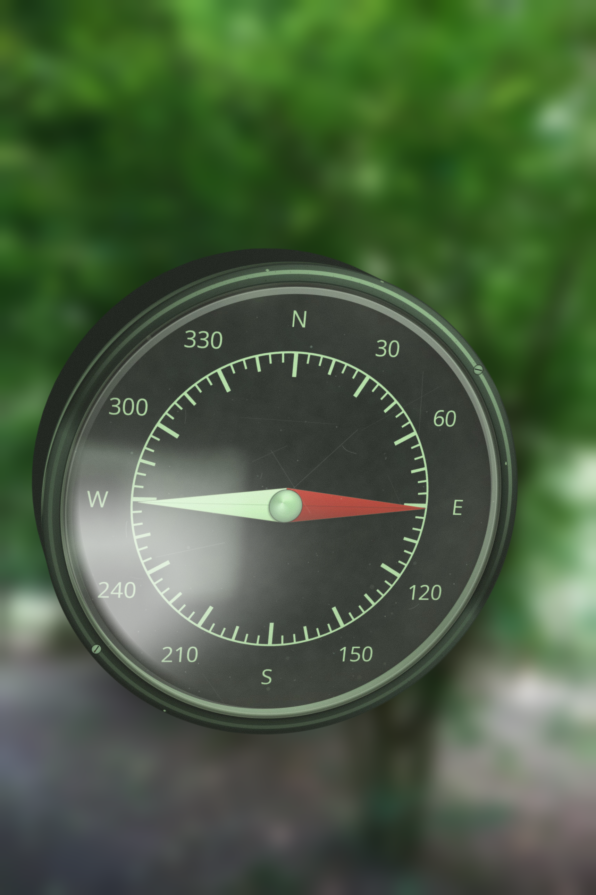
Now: 90
